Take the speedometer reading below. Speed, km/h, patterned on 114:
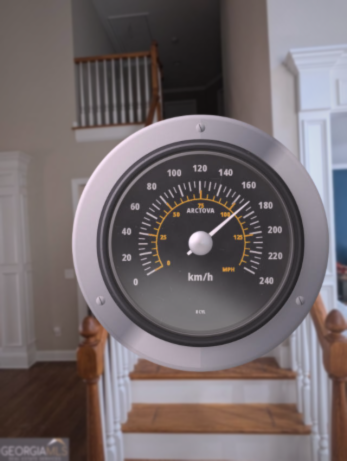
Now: 170
